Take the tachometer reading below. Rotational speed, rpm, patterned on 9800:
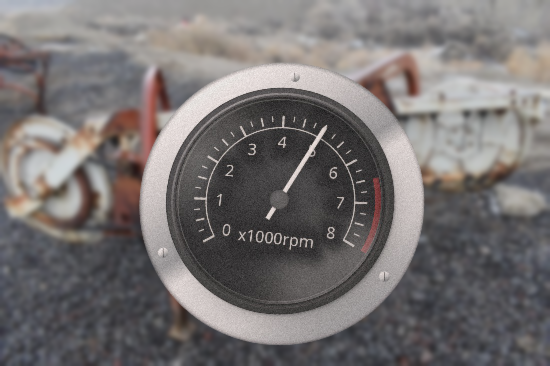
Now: 5000
